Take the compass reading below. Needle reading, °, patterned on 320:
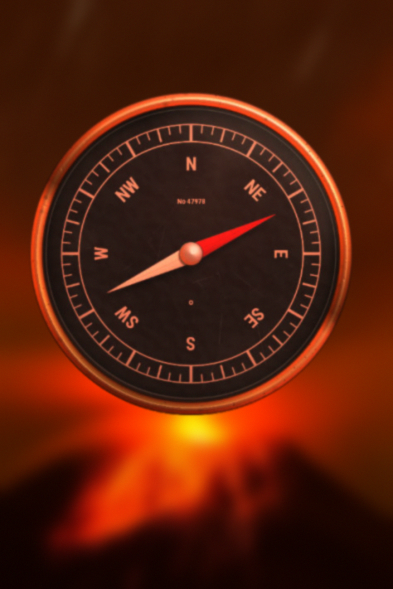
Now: 65
